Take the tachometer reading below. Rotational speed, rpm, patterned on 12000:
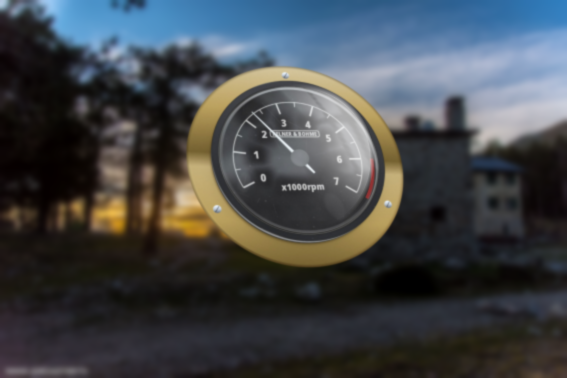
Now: 2250
